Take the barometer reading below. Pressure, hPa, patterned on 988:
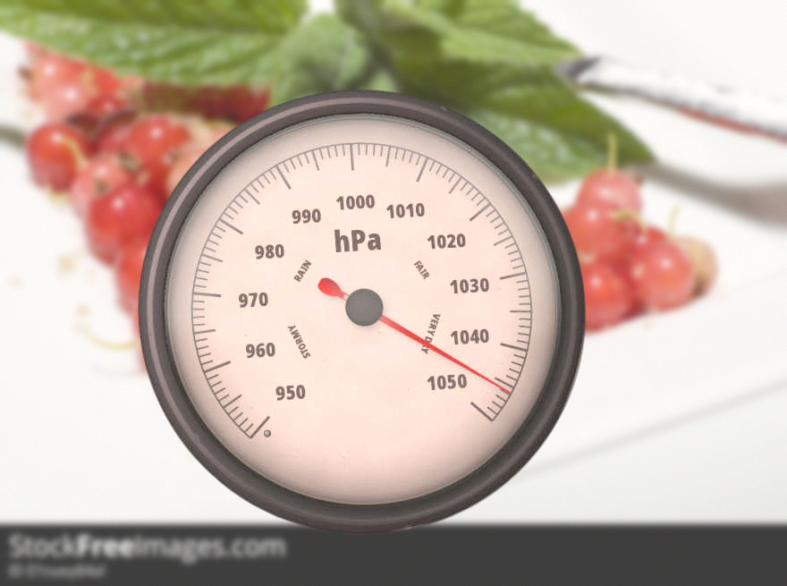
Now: 1046
